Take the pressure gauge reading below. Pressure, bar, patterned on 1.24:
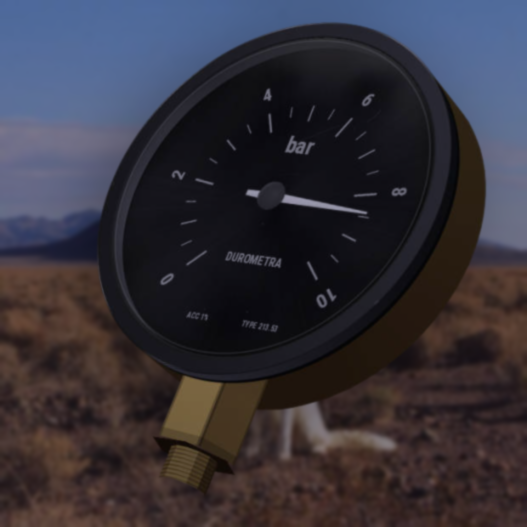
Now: 8.5
